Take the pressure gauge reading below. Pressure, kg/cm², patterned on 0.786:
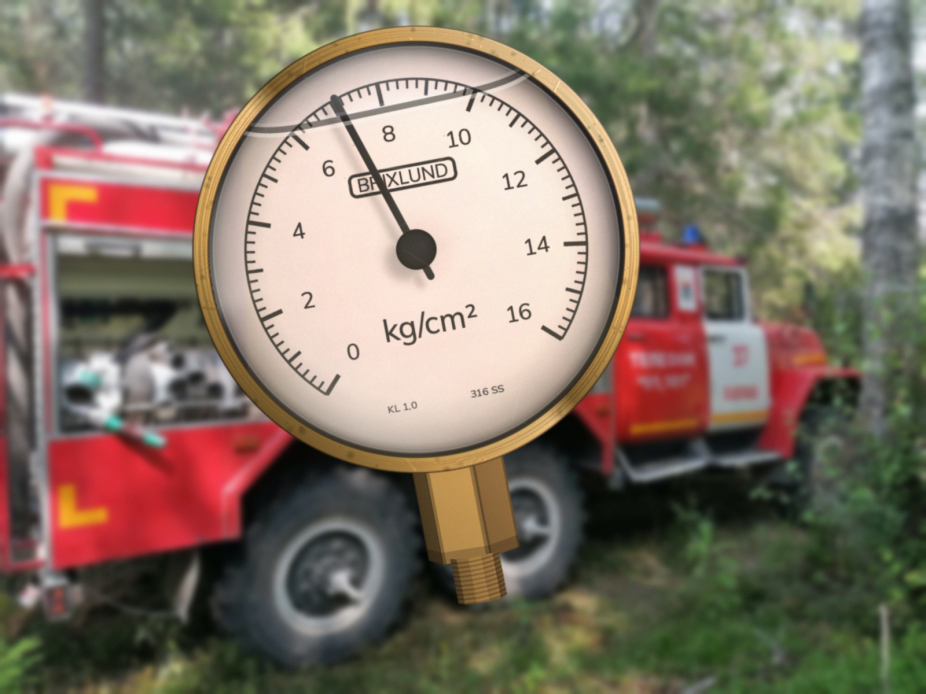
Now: 7.1
